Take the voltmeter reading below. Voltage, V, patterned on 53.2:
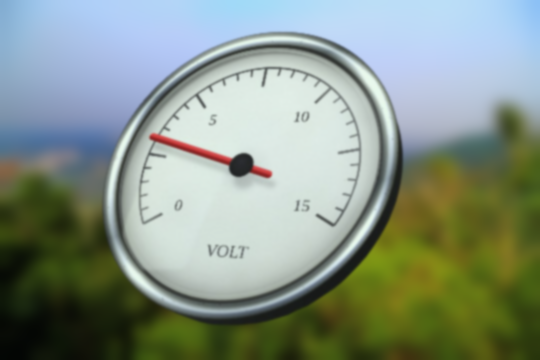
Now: 3
